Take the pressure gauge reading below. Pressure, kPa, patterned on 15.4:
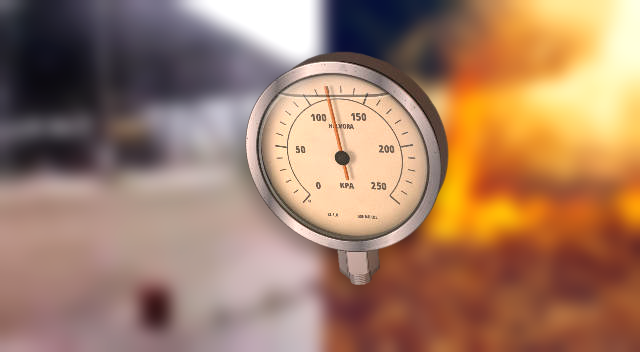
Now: 120
